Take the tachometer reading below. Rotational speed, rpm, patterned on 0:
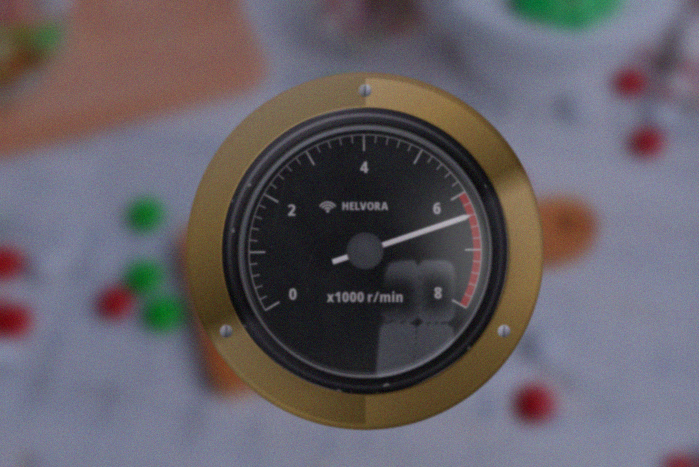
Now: 6400
